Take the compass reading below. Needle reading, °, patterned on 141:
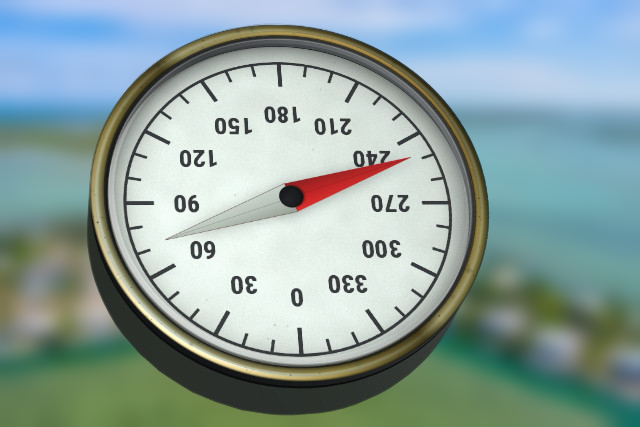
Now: 250
